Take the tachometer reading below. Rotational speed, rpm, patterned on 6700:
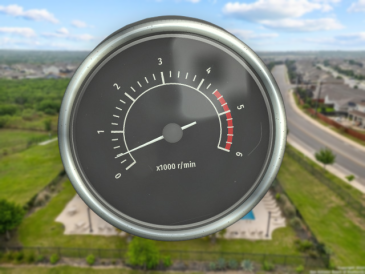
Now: 400
